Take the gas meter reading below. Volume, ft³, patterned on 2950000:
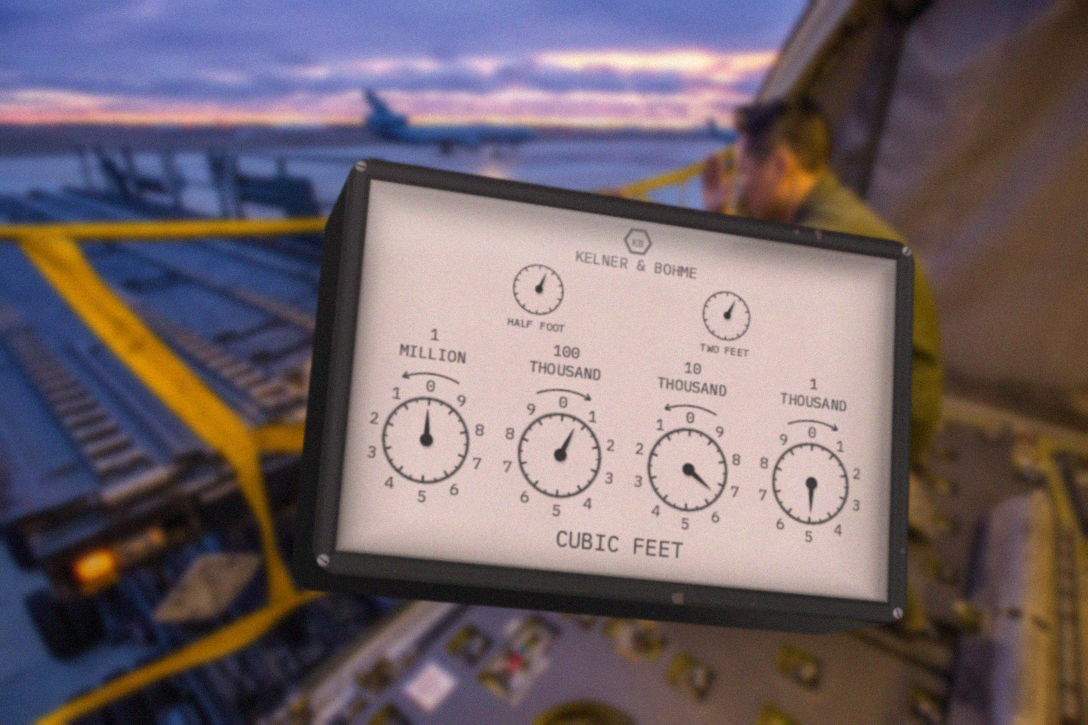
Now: 6500
